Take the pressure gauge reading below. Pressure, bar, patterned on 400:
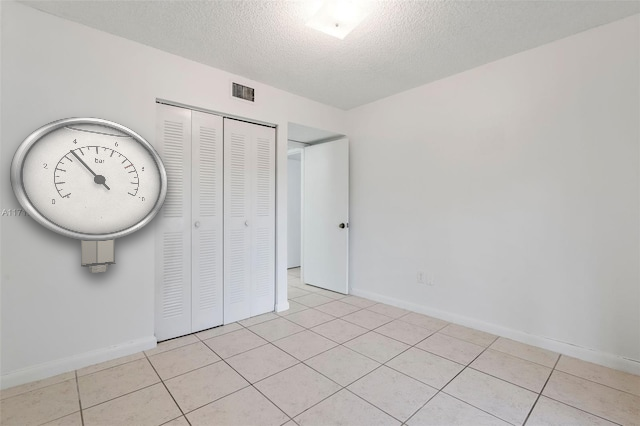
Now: 3.5
